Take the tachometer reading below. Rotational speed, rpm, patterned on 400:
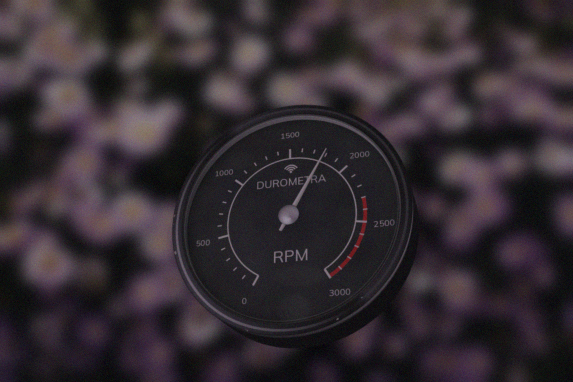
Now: 1800
